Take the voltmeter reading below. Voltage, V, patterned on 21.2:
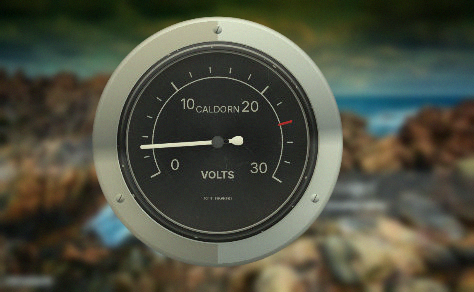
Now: 3
